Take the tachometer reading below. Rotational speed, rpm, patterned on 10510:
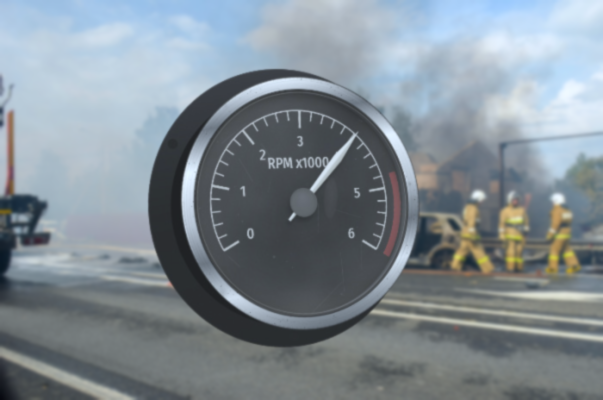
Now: 4000
